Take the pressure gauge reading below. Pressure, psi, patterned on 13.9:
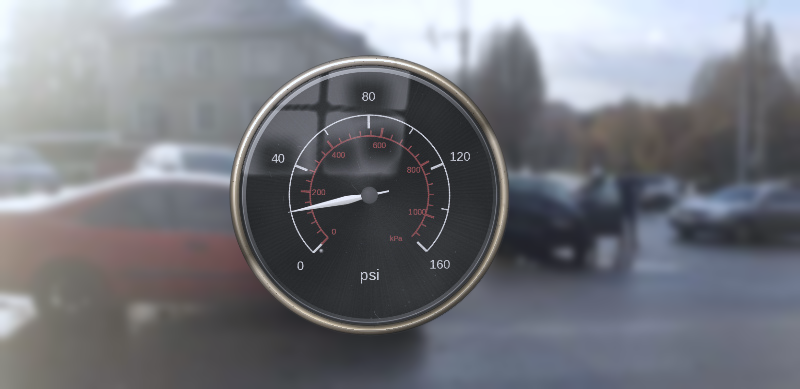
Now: 20
